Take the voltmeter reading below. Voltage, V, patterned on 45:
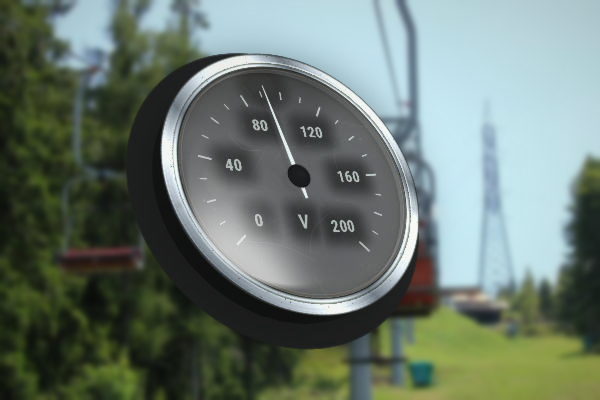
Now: 90
